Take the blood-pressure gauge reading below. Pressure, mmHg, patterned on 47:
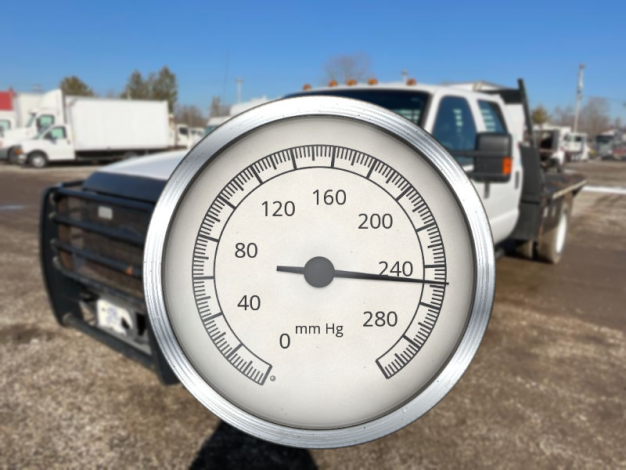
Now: 248
